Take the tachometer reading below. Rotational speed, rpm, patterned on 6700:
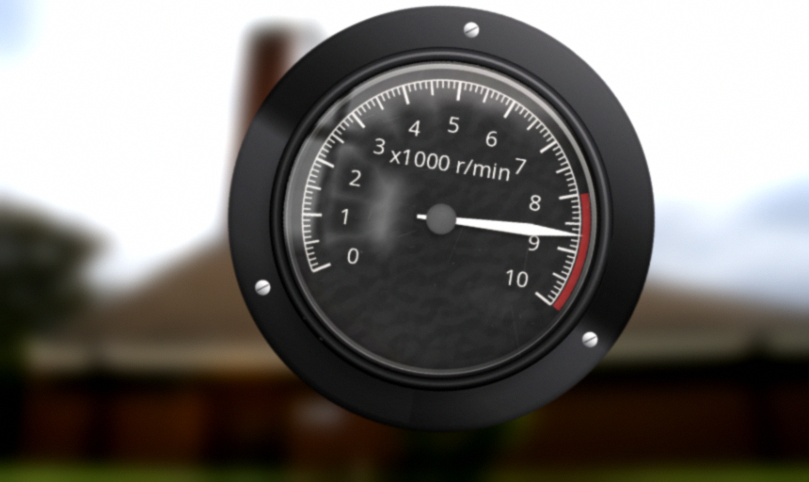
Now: 8700
